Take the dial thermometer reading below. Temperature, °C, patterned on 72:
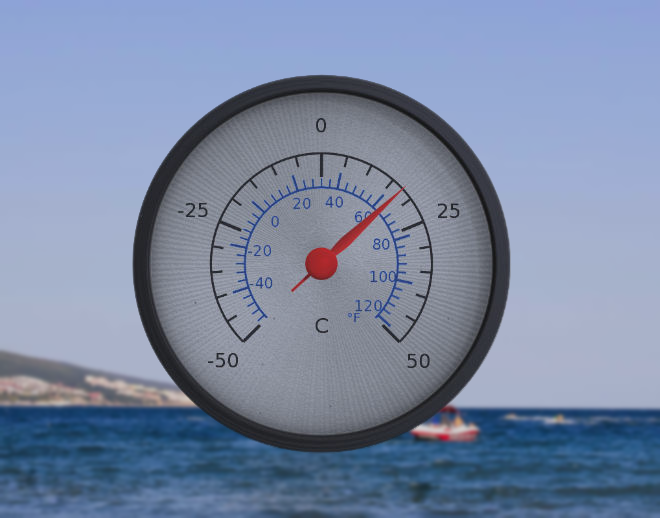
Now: 17.5
